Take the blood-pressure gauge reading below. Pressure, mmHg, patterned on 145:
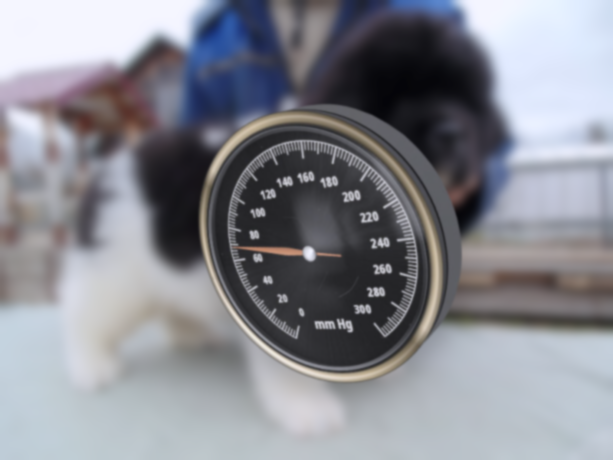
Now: 70
